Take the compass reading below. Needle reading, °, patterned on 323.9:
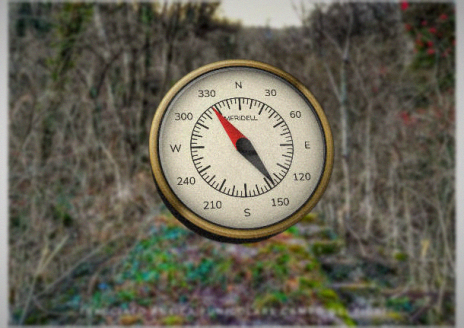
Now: 325
